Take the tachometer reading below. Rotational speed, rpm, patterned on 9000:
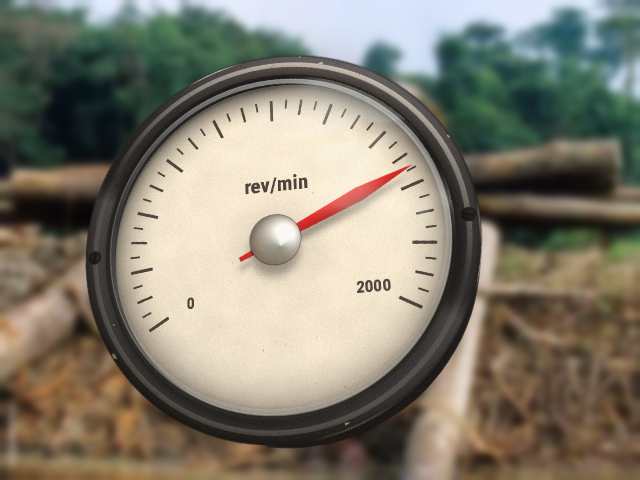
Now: 1550
